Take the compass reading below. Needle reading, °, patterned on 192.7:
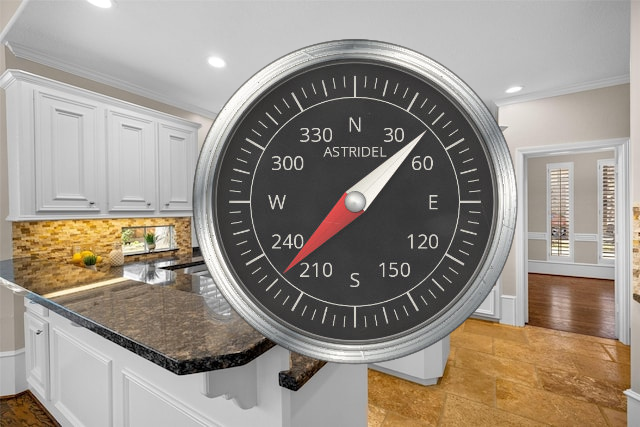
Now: 225
